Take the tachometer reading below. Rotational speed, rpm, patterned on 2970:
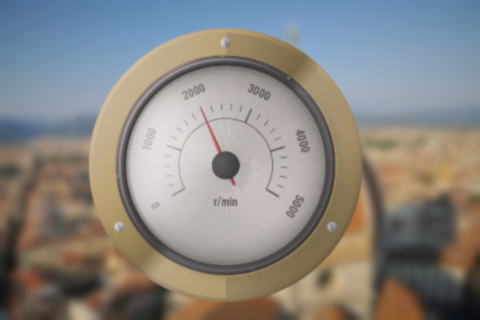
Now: 2000
